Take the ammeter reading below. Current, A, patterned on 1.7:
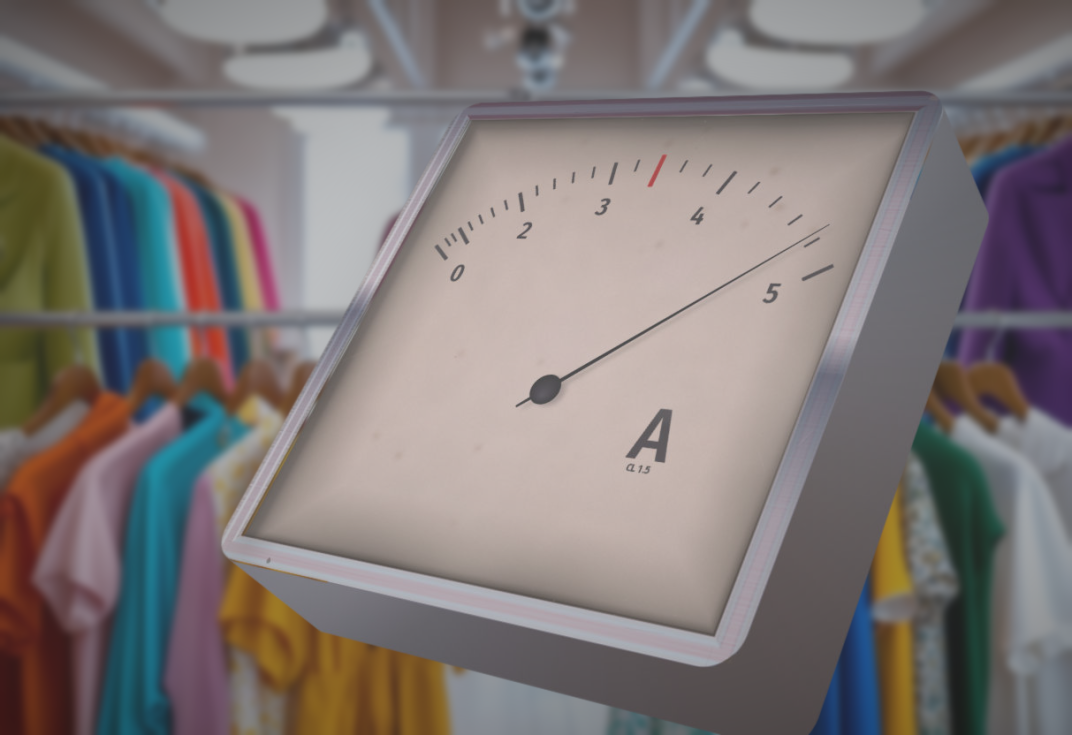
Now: 4.8
